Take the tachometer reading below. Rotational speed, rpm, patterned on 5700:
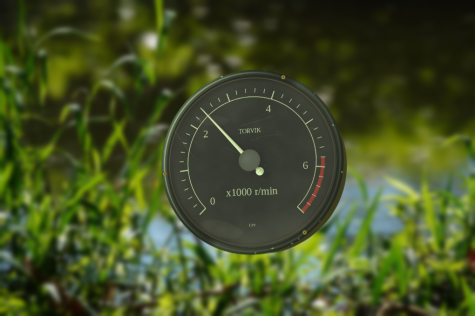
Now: 2400
